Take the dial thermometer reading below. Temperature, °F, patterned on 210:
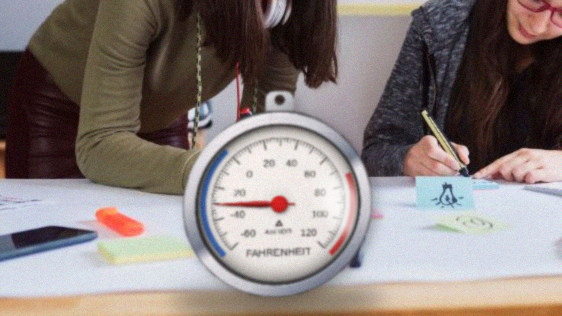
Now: -30
